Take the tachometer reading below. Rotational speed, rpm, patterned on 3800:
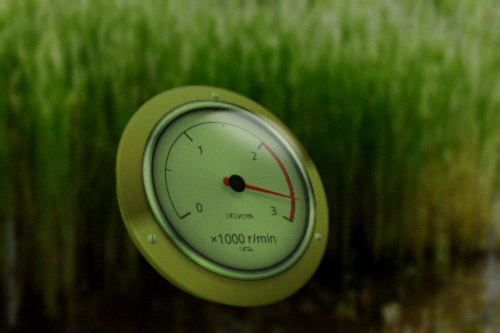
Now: 2750
